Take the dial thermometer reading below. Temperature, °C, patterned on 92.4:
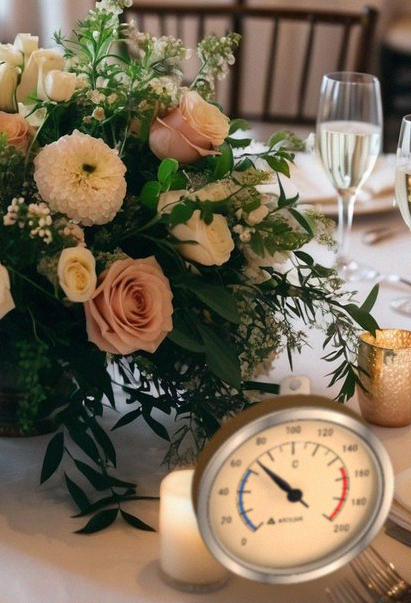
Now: 70
